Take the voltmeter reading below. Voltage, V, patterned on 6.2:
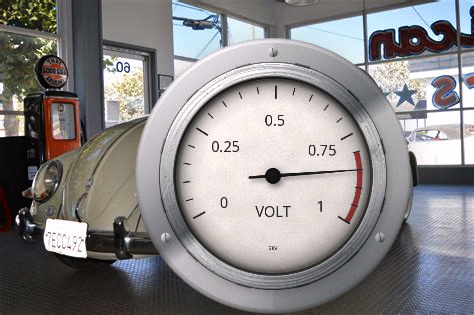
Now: 0.85
